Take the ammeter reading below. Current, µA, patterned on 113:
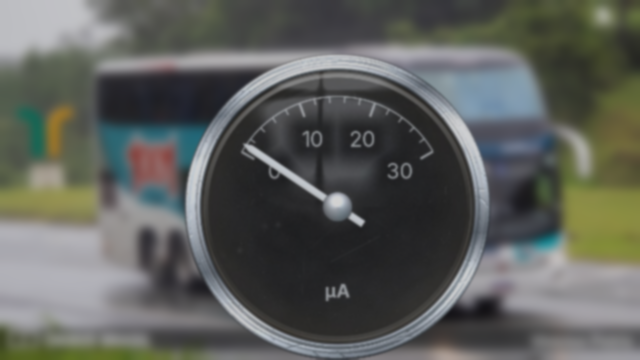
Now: 1
